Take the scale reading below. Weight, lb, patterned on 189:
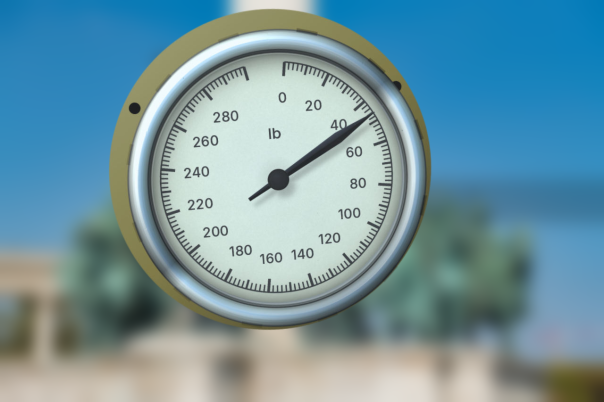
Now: 46
